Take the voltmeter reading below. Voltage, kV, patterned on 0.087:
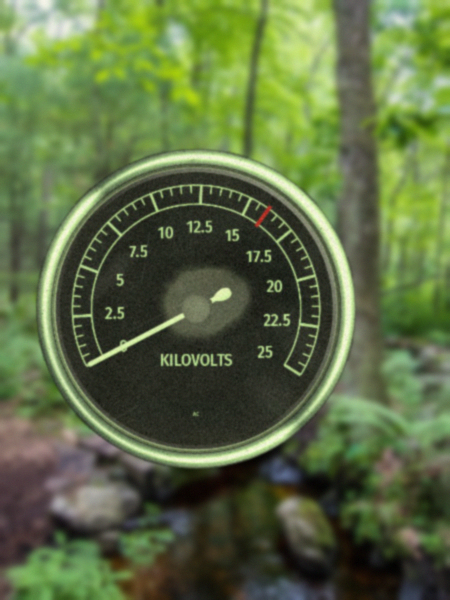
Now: 0
